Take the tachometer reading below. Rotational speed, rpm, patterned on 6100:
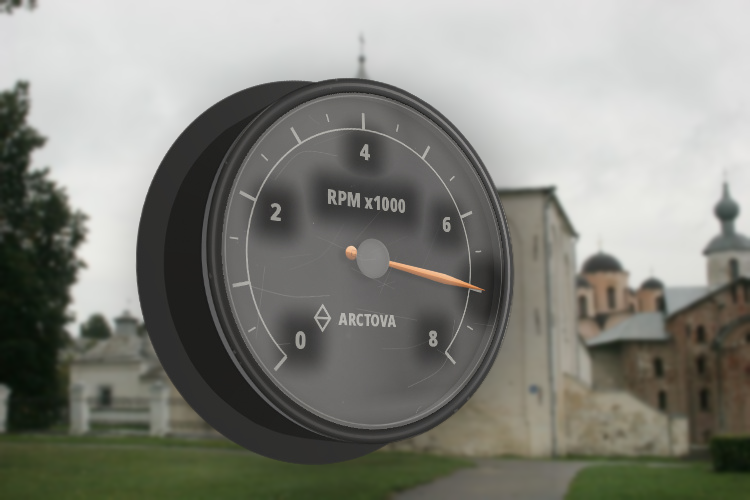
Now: 7000
